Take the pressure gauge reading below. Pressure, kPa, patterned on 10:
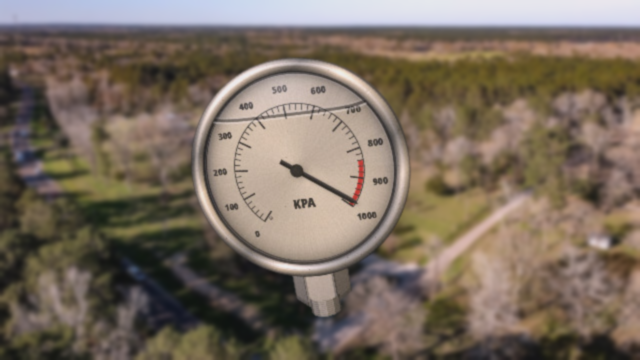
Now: 980
